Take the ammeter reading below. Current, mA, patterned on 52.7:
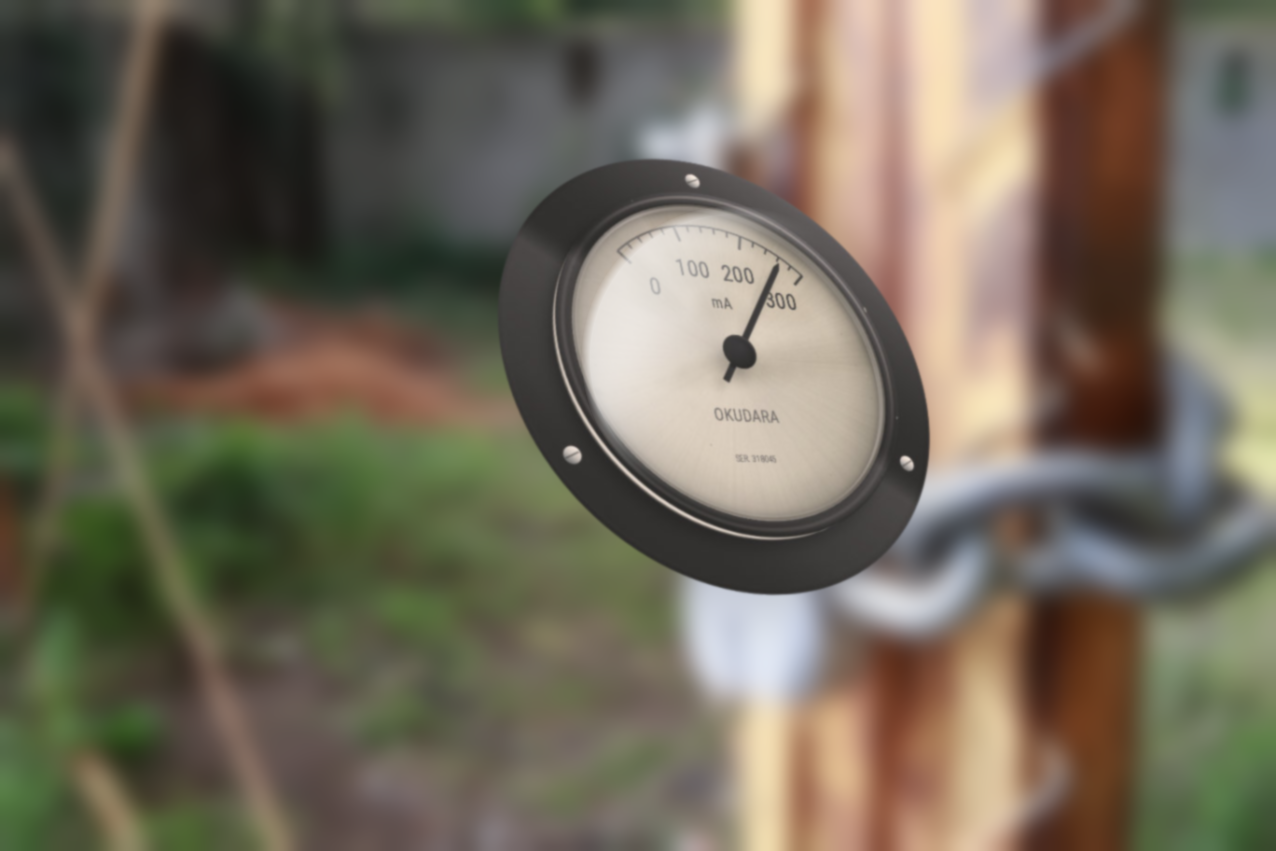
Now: 260
